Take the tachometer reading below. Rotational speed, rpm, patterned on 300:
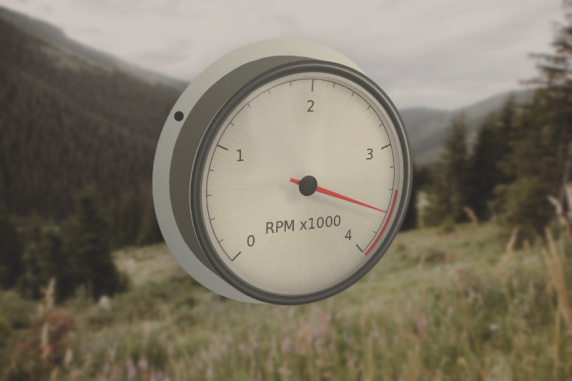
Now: 3600
